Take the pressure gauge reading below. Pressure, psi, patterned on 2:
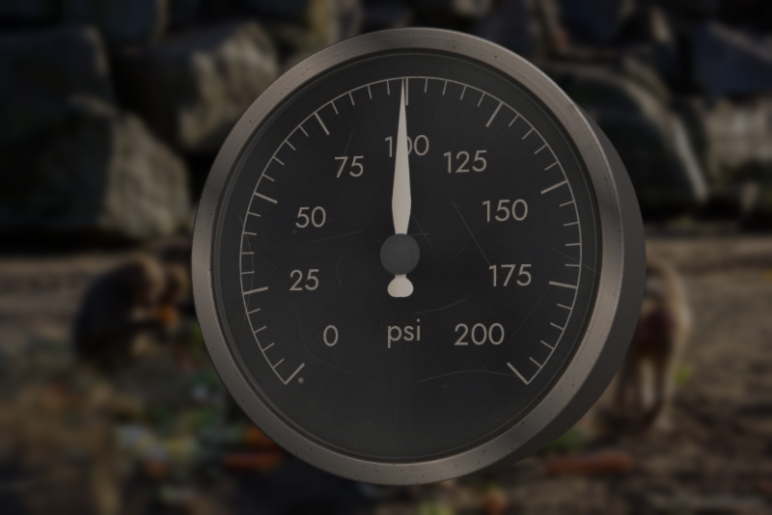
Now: 100
